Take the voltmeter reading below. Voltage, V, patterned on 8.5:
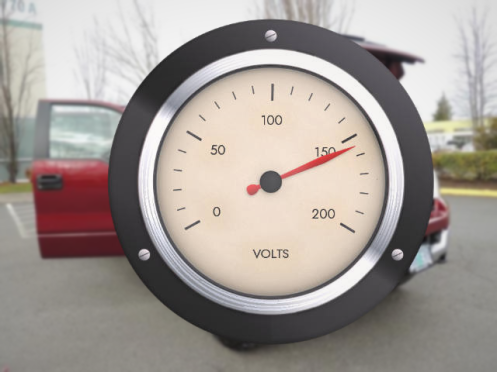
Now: 155
